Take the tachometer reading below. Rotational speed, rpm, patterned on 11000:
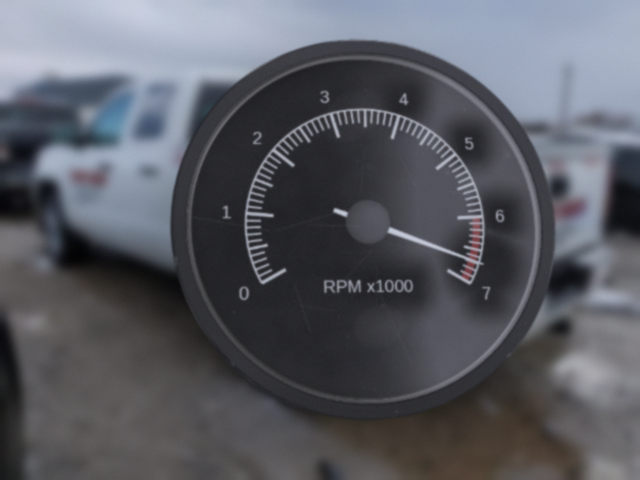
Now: 6700
